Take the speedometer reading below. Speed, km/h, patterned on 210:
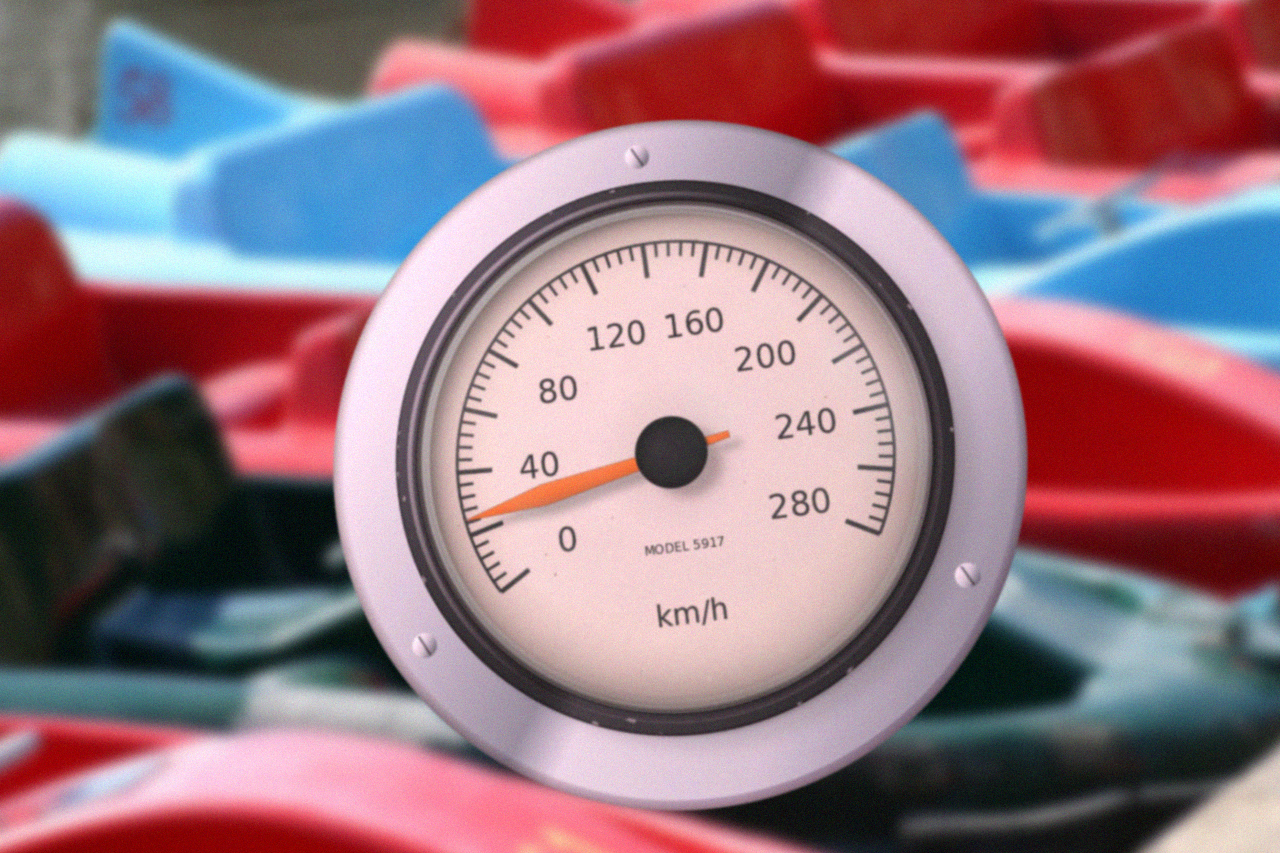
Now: 24
